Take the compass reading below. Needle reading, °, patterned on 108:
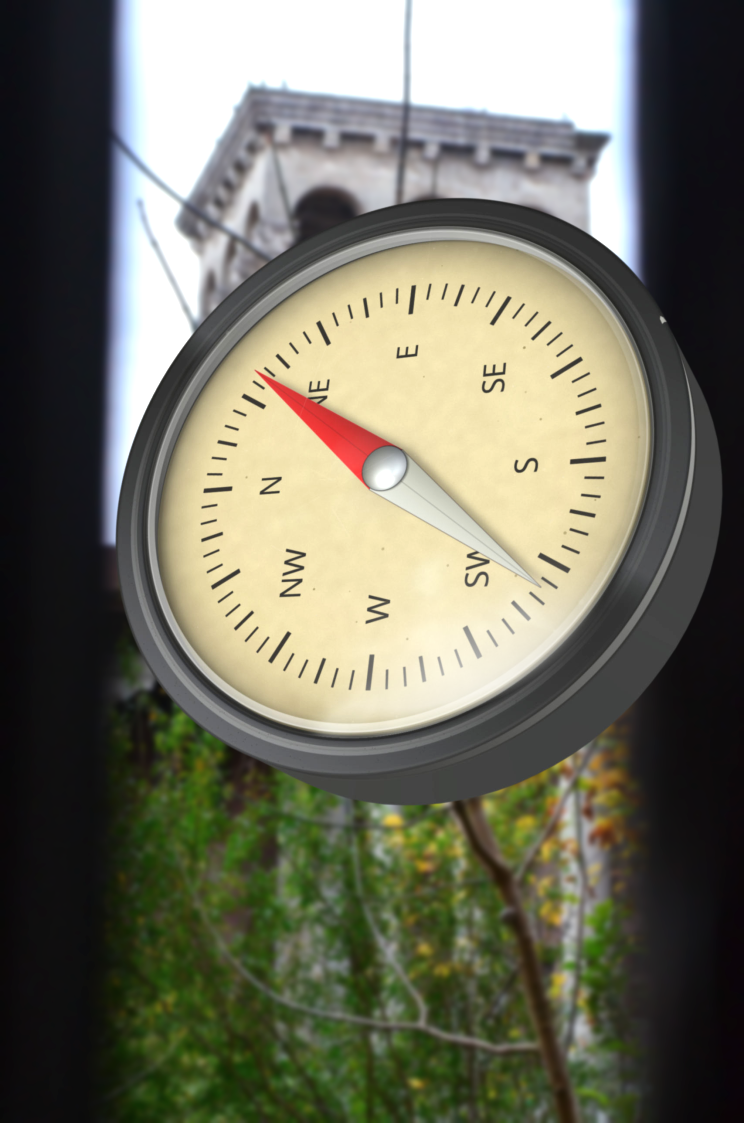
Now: 37.5
